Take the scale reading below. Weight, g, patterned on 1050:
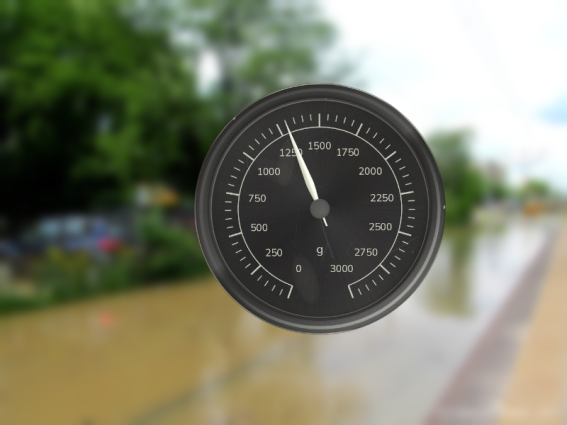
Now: 1300
